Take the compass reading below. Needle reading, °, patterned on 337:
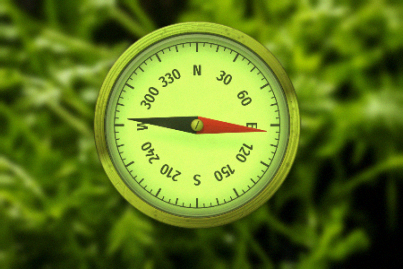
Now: 95
